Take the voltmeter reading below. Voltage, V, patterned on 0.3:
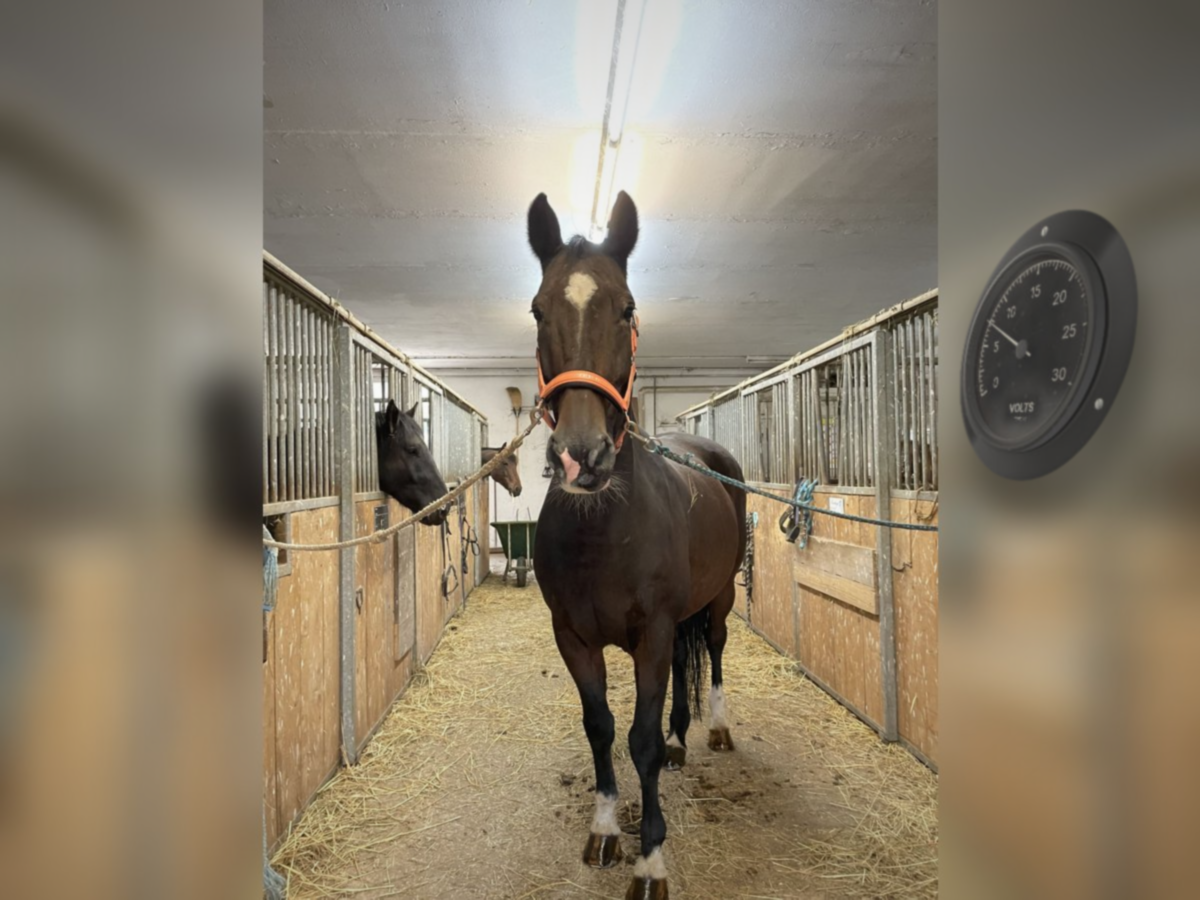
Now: 7.5
